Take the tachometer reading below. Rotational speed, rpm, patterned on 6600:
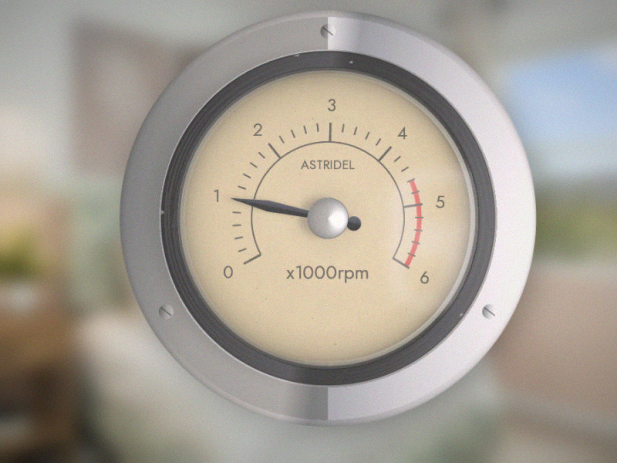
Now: 1000
